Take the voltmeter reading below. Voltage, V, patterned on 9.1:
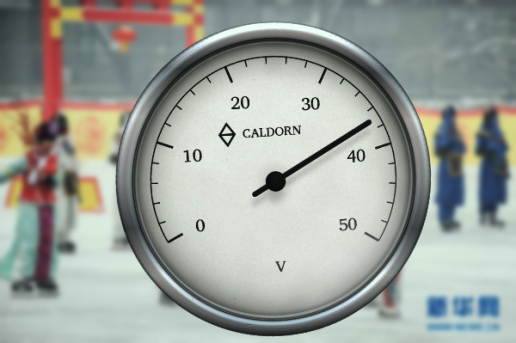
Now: 37
